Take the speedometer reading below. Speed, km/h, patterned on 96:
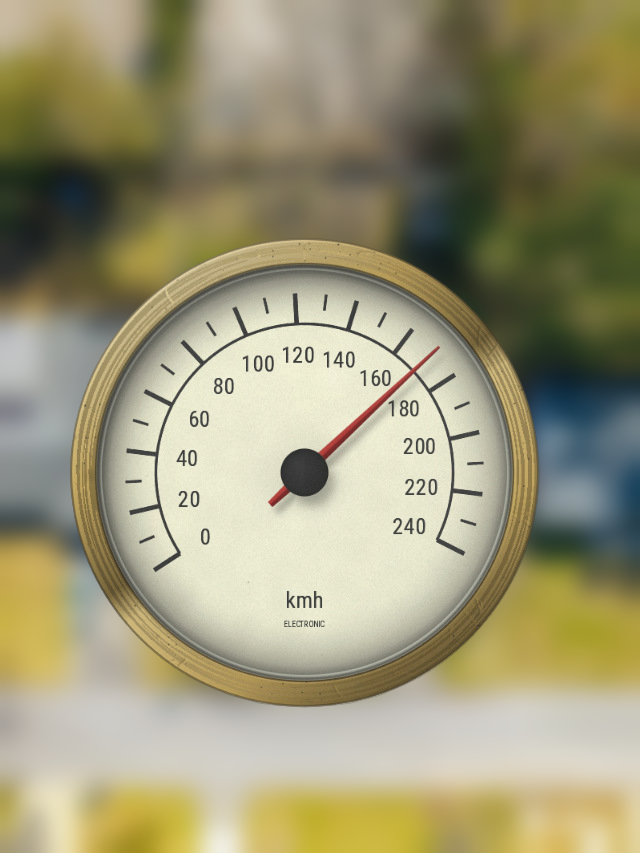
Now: 170
